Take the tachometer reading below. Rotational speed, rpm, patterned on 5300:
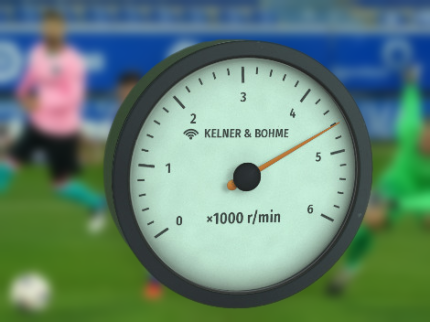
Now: 4600
